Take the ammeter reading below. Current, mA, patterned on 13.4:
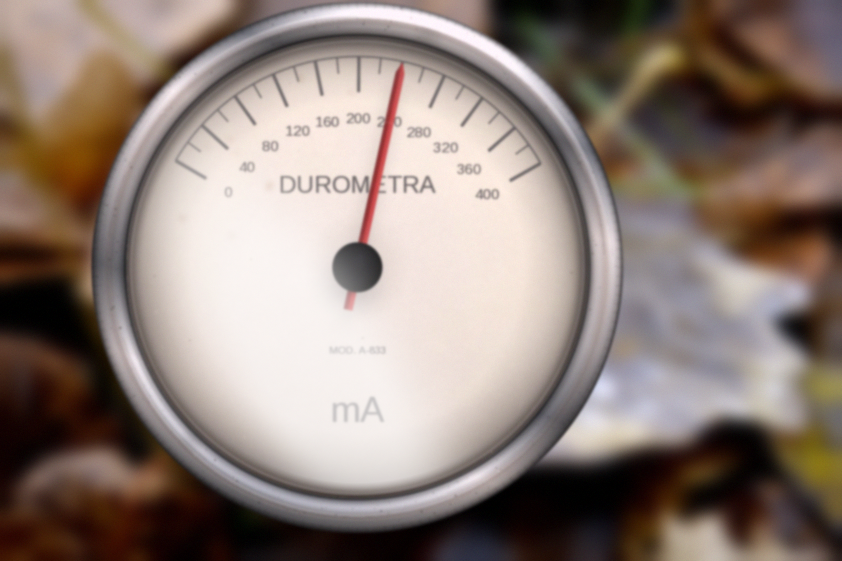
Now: 240
